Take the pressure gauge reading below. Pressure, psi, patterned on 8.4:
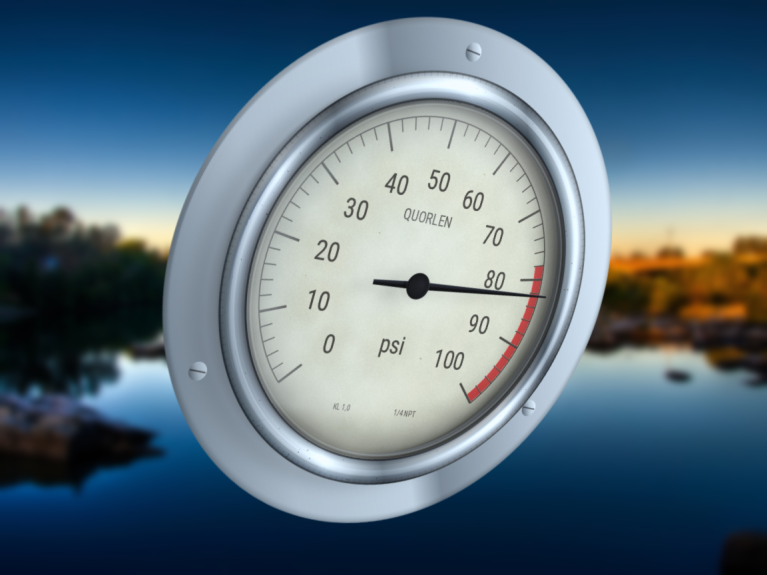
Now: 82
